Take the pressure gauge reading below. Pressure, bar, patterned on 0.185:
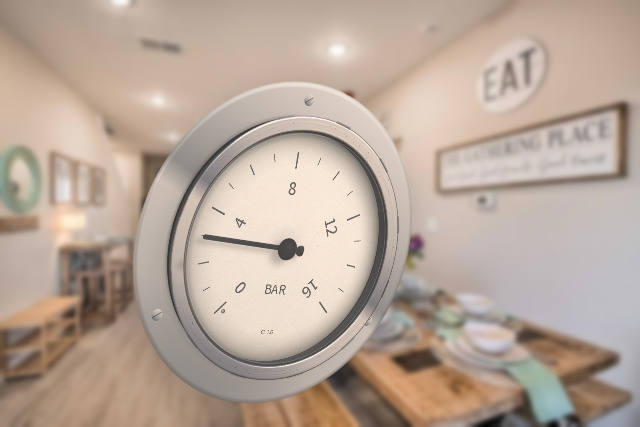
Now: 3
